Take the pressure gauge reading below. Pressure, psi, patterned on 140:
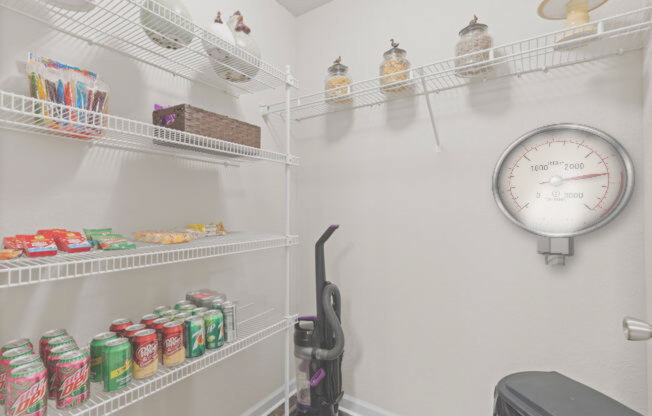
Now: 2400
